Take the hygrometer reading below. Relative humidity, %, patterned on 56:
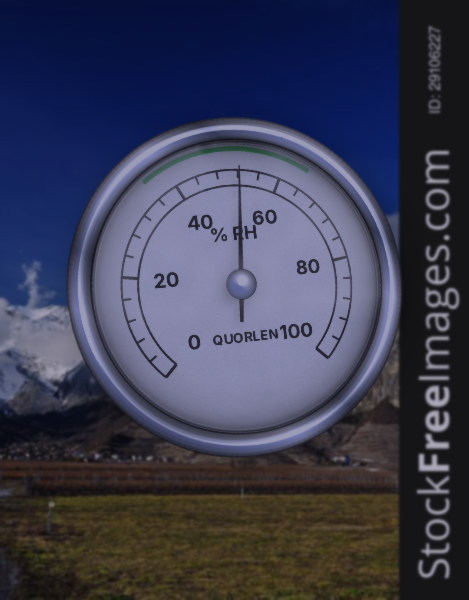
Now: 52
